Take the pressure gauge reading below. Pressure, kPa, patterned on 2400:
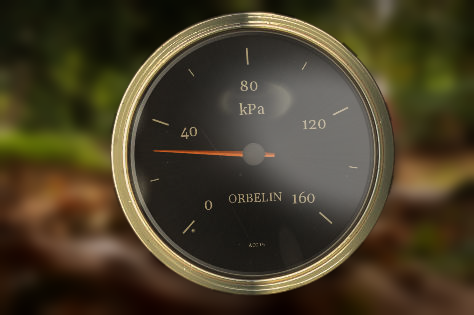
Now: 30
